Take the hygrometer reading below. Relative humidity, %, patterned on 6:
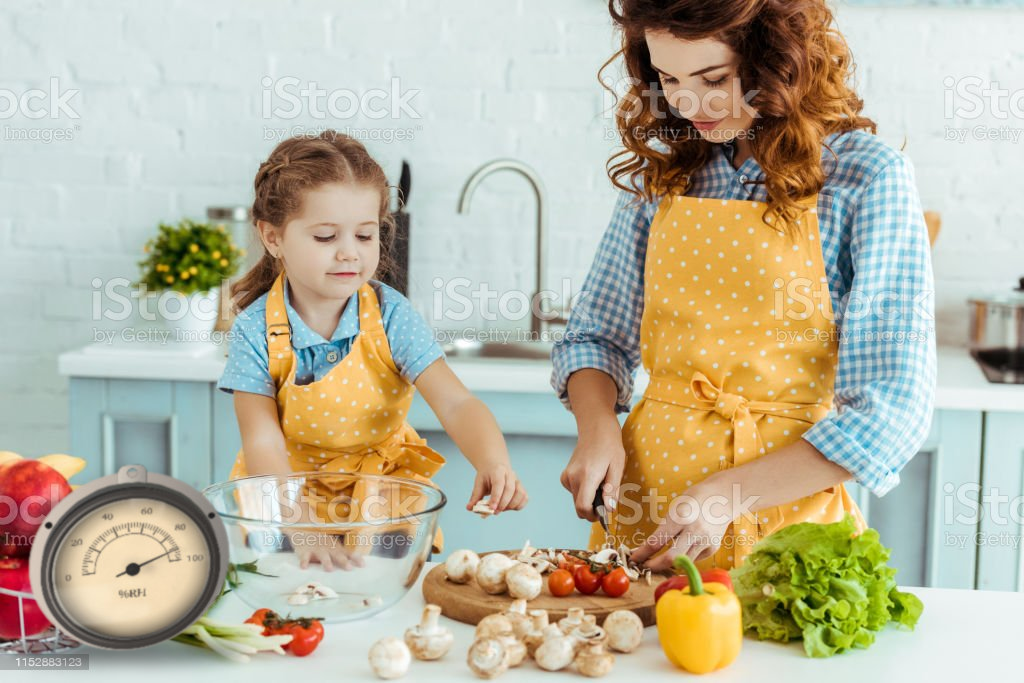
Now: 90
